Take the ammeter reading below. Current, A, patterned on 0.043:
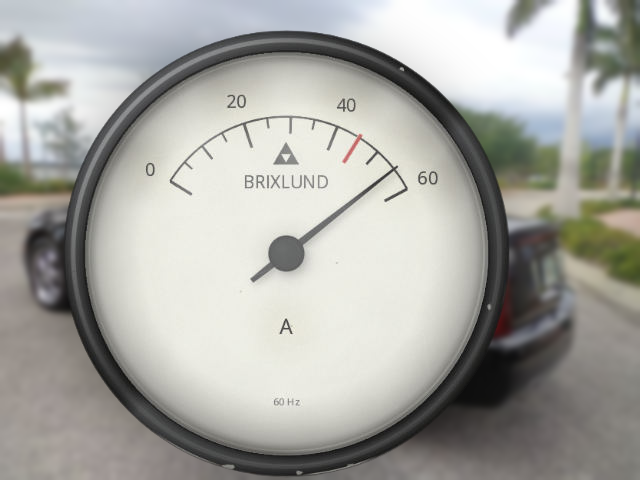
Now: 55
